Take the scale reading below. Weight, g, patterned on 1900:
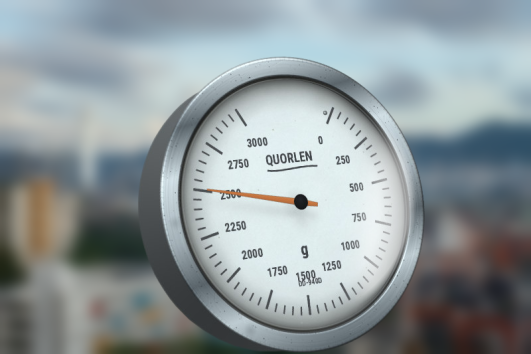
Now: 2500
